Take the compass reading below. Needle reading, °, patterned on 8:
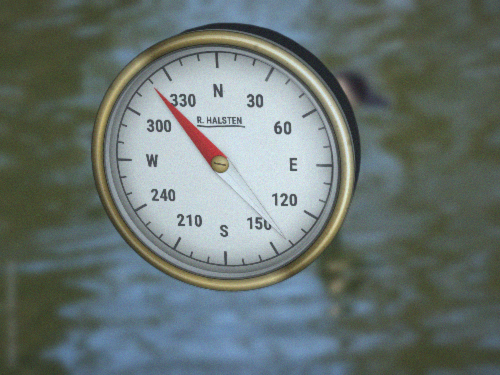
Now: 320
